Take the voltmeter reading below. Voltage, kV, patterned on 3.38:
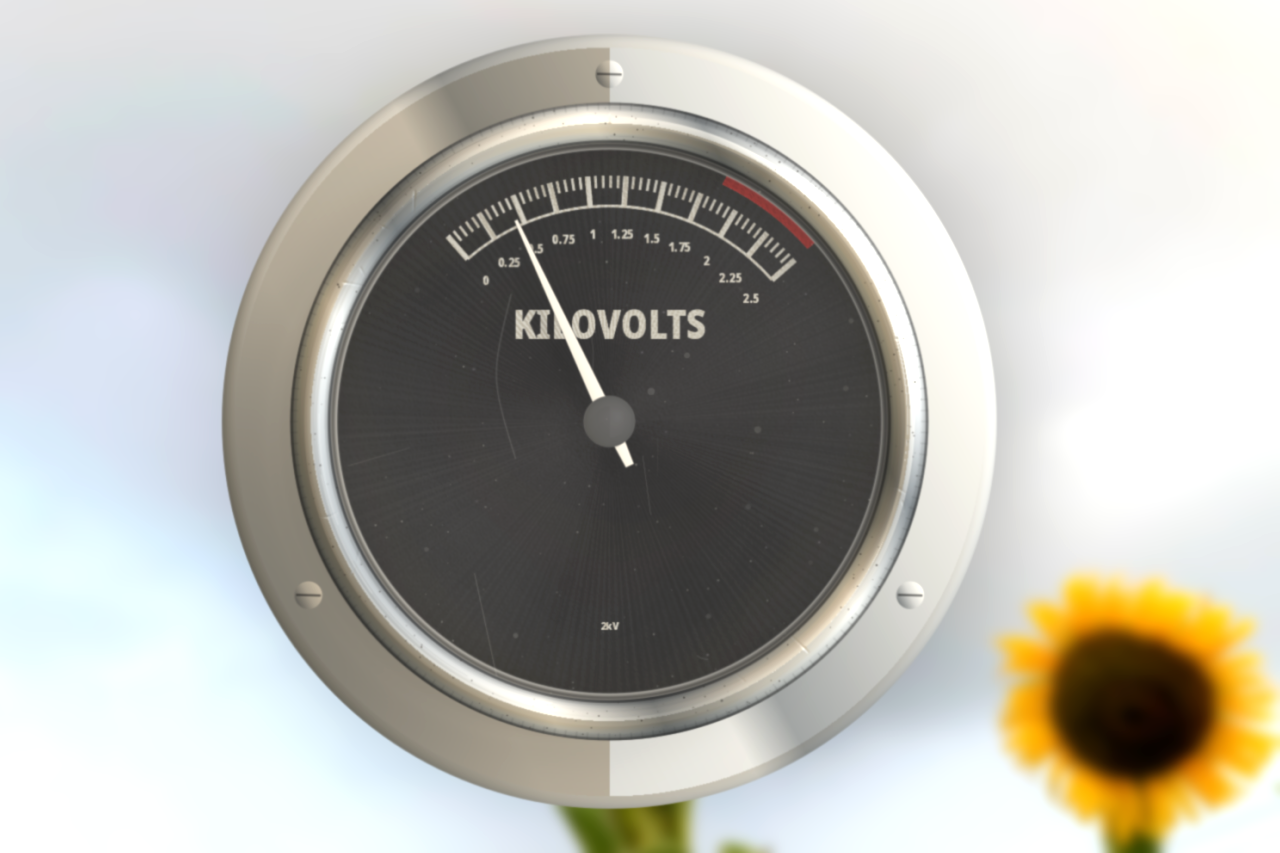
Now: 0.45
